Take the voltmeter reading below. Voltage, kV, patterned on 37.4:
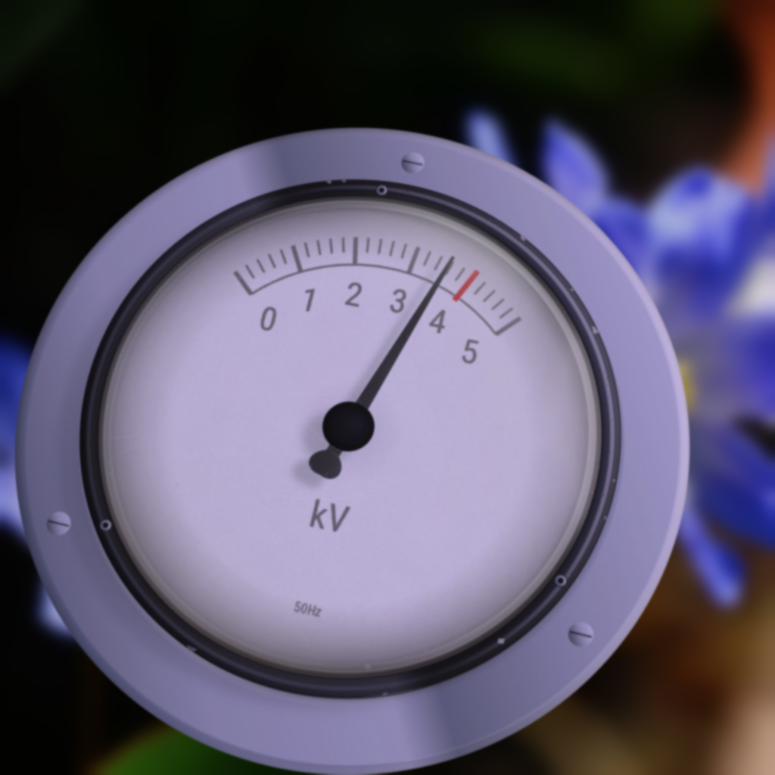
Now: 3.6
